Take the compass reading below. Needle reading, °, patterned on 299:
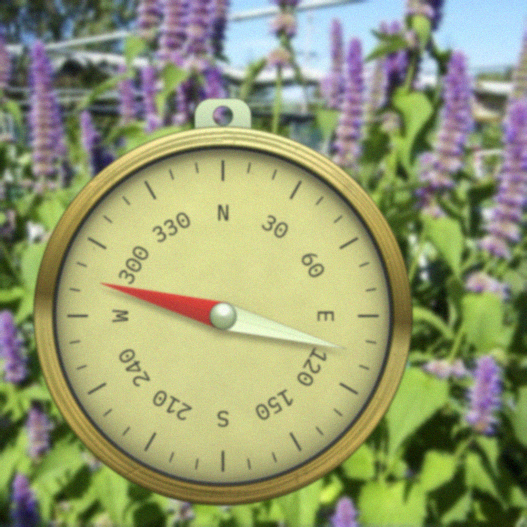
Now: 285
